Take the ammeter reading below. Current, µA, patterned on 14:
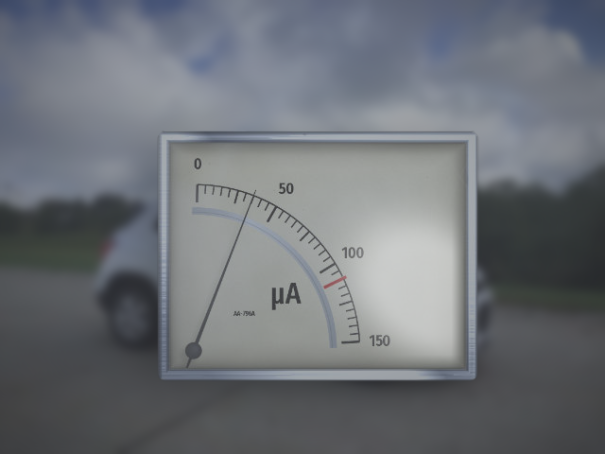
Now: 35
